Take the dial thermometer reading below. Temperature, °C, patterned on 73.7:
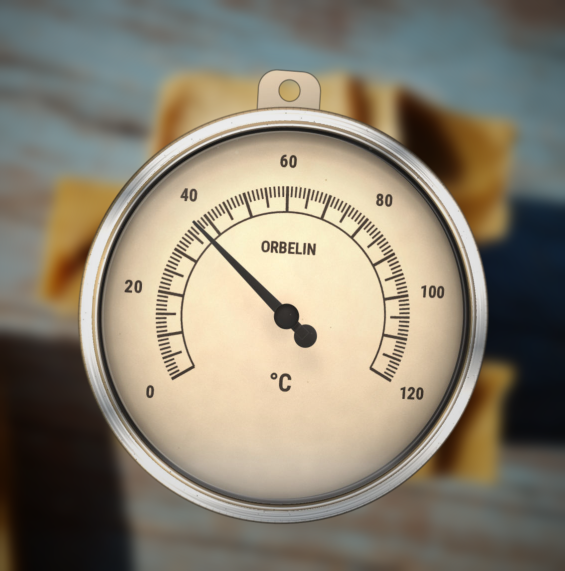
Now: 37
